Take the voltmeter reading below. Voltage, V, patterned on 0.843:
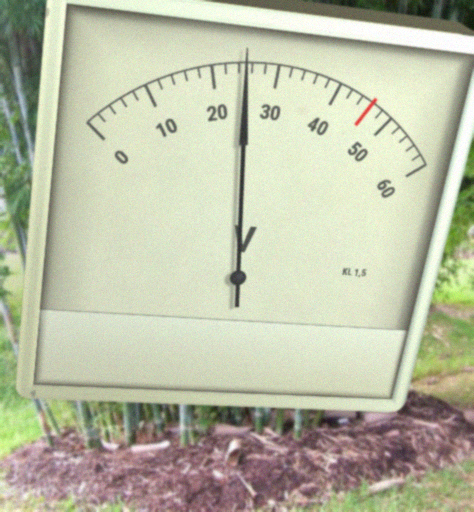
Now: 25
